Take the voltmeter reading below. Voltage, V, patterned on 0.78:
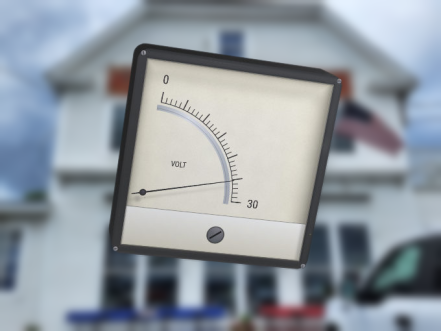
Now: 25
